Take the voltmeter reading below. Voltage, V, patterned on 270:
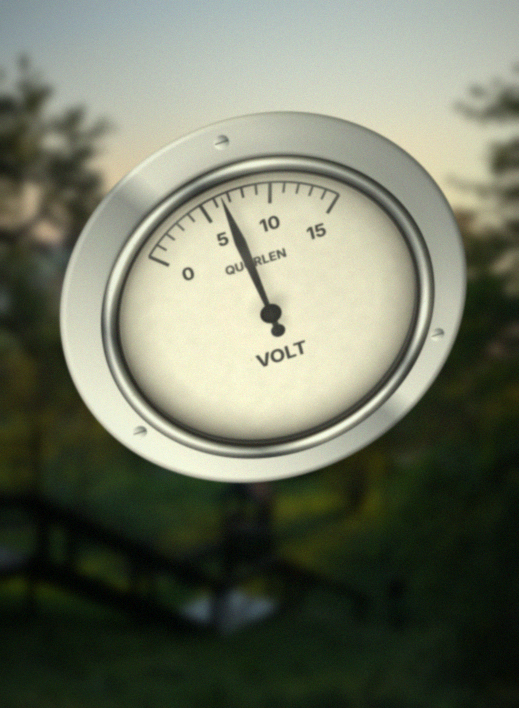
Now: 6.5
